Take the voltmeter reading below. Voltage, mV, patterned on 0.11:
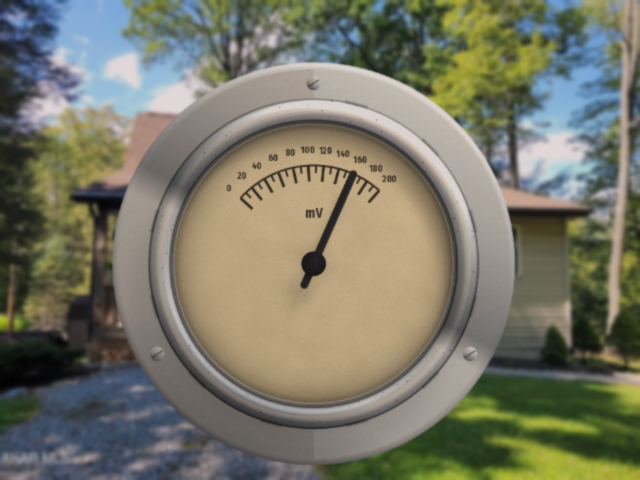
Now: 160
